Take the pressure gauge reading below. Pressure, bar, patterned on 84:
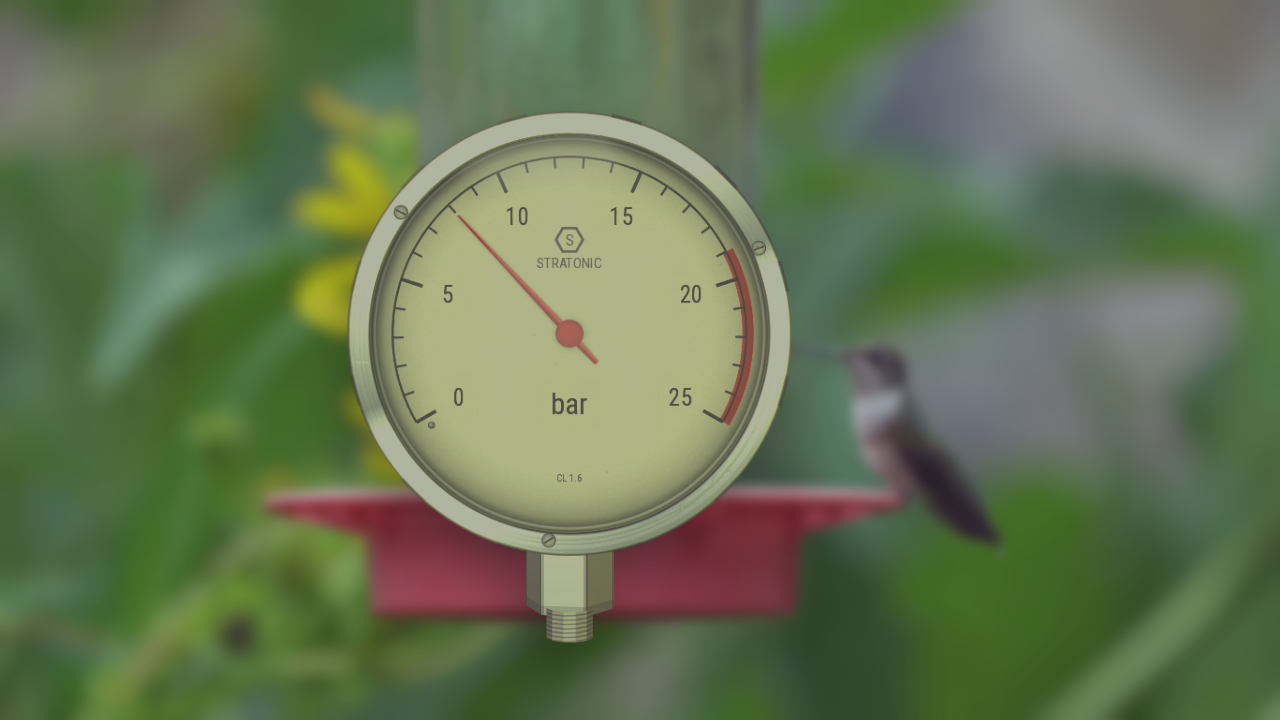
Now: 8
